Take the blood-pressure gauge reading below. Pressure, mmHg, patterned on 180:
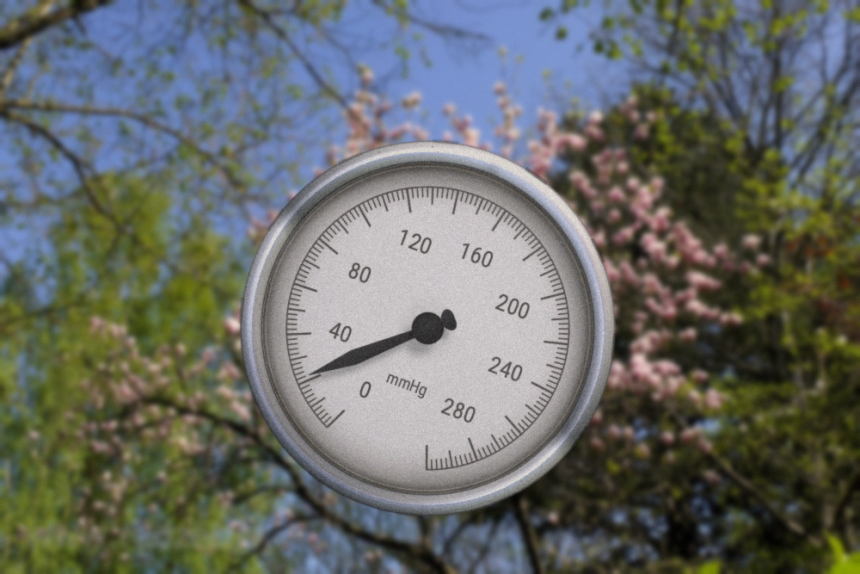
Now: 22
